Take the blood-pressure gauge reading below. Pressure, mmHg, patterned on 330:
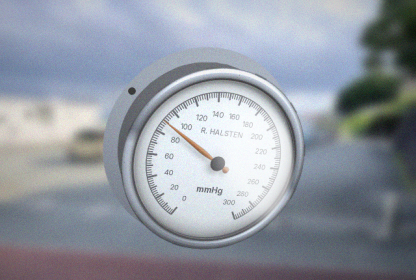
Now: 90
